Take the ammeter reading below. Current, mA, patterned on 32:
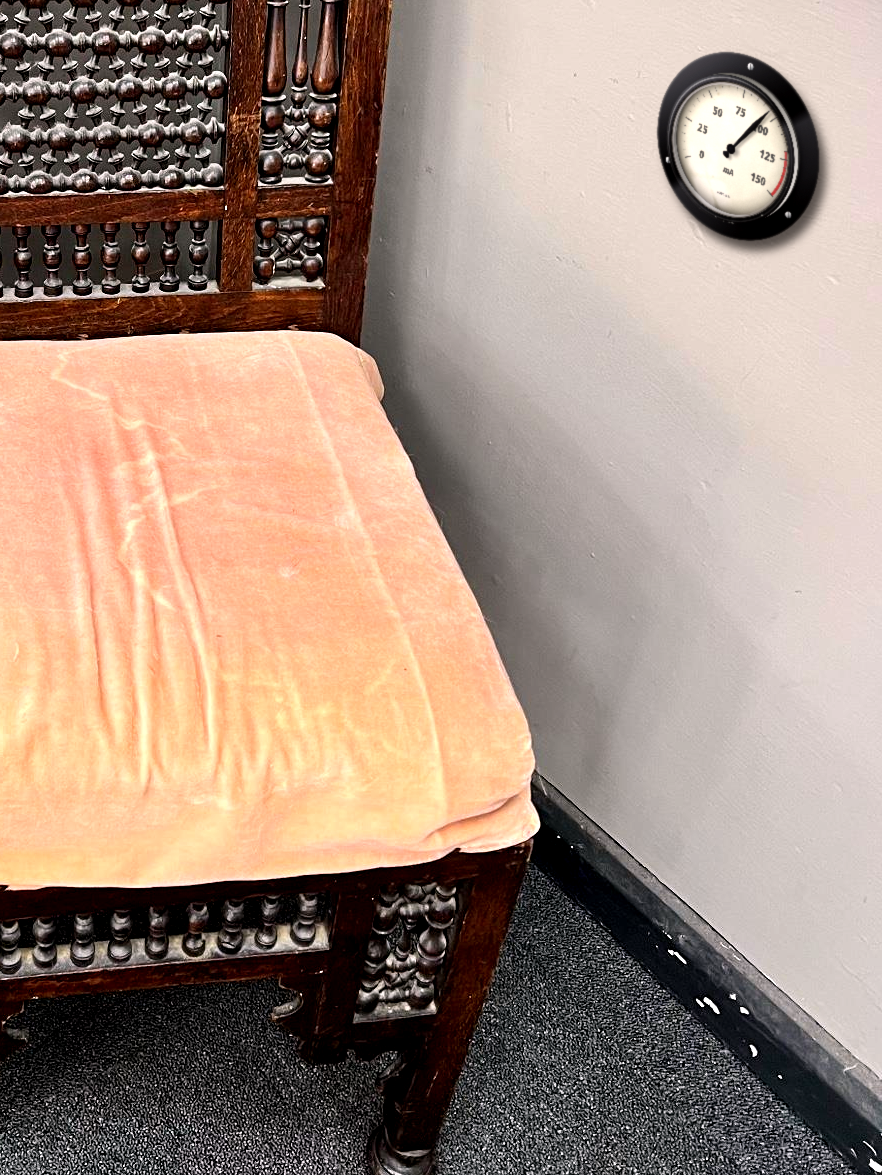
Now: 95
